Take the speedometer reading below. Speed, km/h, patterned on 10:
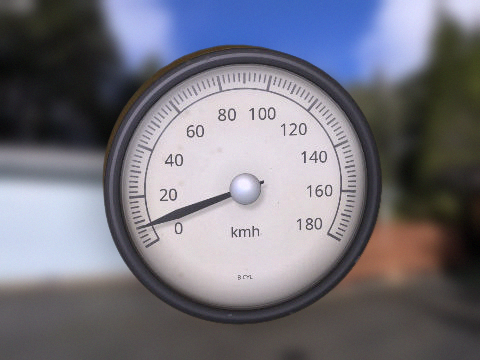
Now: 8
